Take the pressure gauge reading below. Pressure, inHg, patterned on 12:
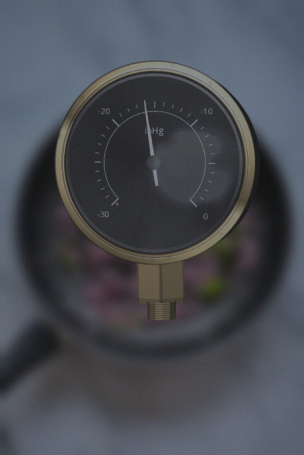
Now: -16
